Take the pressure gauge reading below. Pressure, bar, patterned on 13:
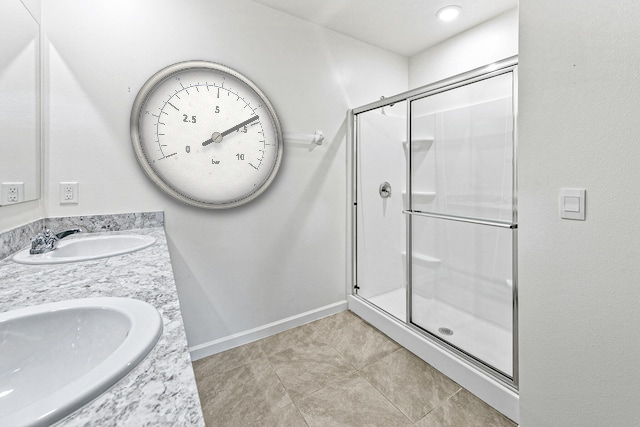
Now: 7.25
